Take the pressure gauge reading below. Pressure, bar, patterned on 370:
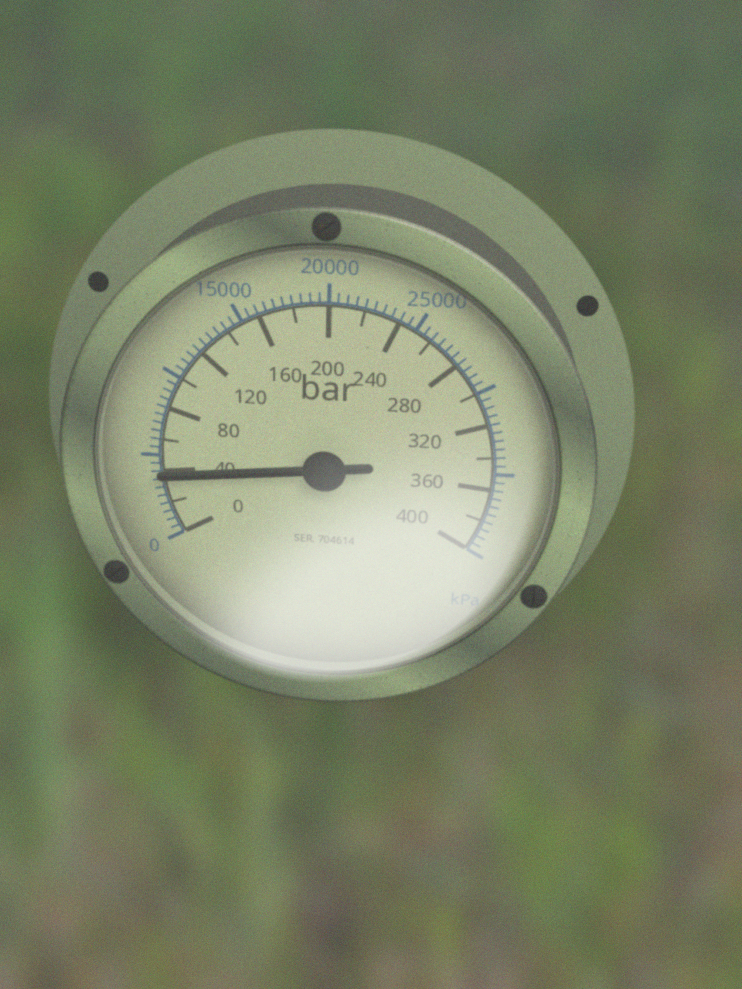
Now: 40
